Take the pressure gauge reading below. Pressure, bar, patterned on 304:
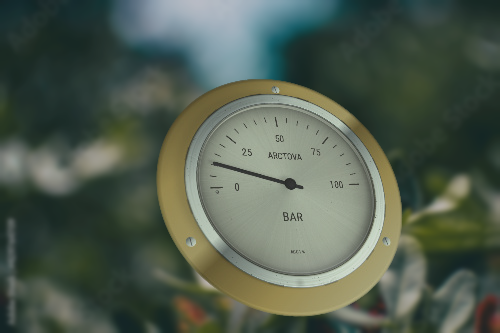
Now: 10
